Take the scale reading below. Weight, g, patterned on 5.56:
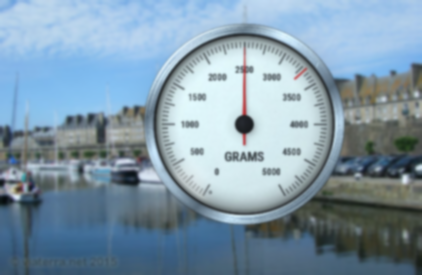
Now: 2500
